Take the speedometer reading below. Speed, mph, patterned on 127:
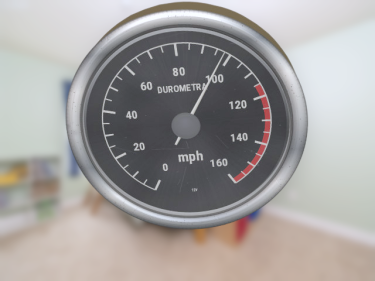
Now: 97.5
